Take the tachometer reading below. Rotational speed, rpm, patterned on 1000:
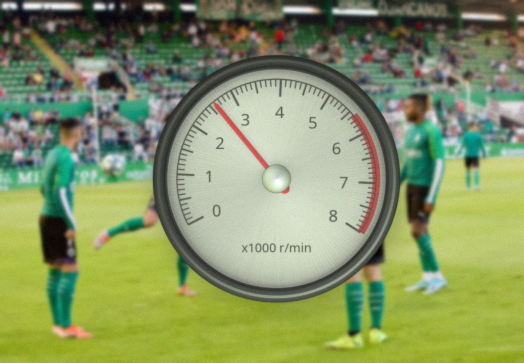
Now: 2600
